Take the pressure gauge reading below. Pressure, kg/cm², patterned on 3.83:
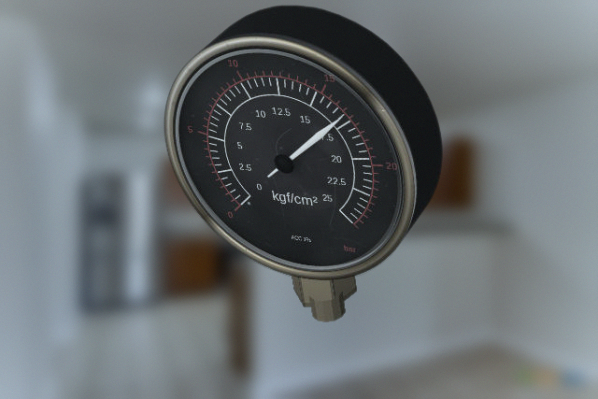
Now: 17
